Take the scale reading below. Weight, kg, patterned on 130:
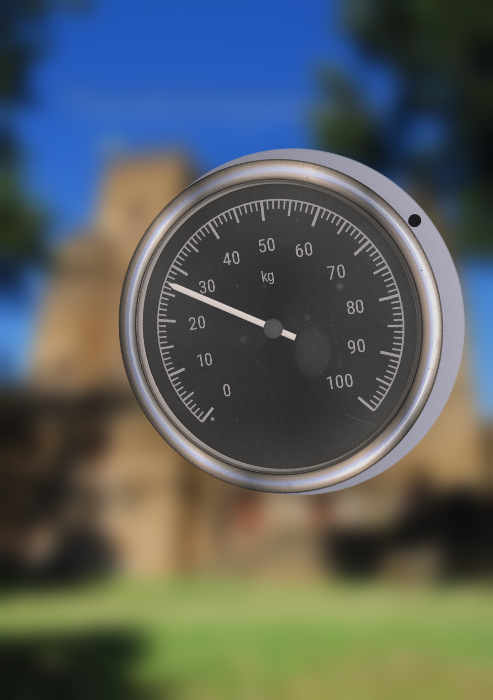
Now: 27
